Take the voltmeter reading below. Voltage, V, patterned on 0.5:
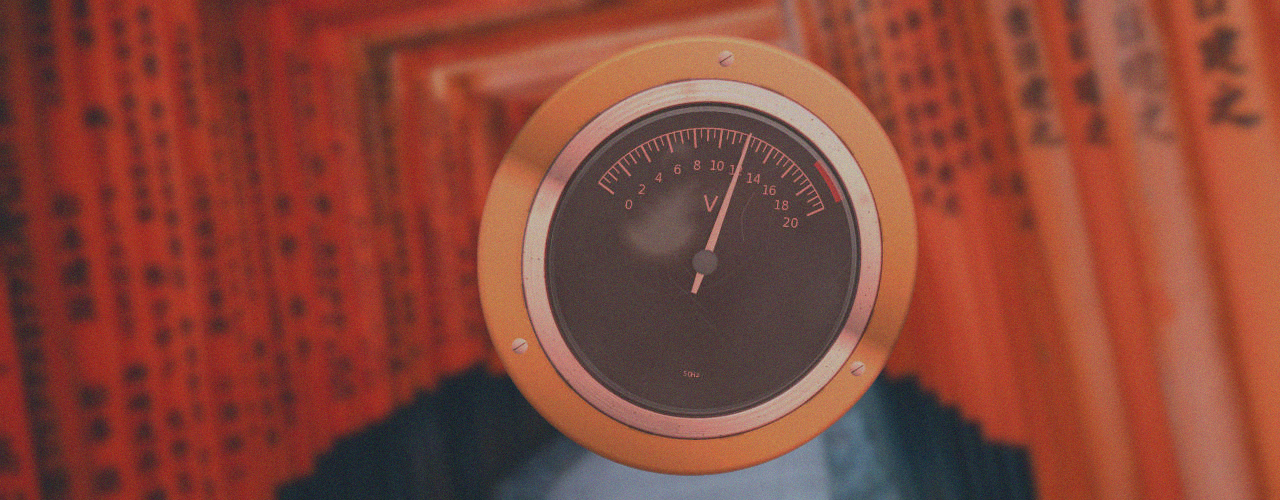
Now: 12
